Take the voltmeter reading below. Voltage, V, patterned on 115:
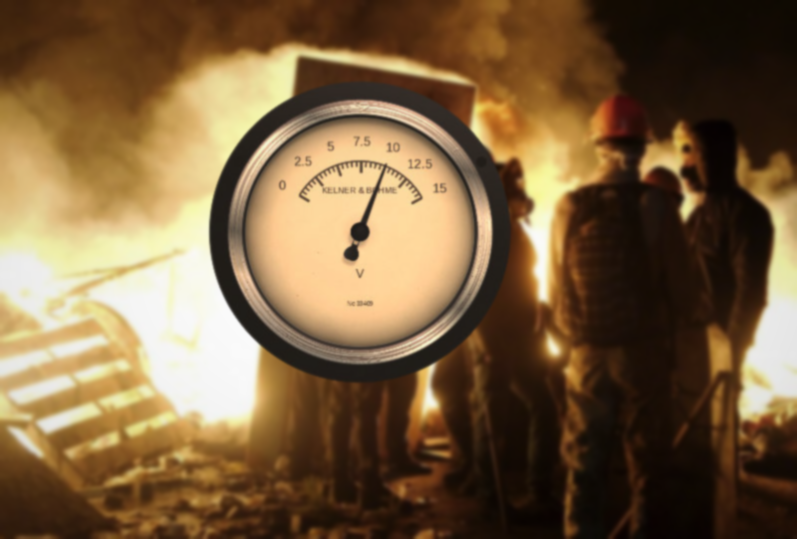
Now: 10
